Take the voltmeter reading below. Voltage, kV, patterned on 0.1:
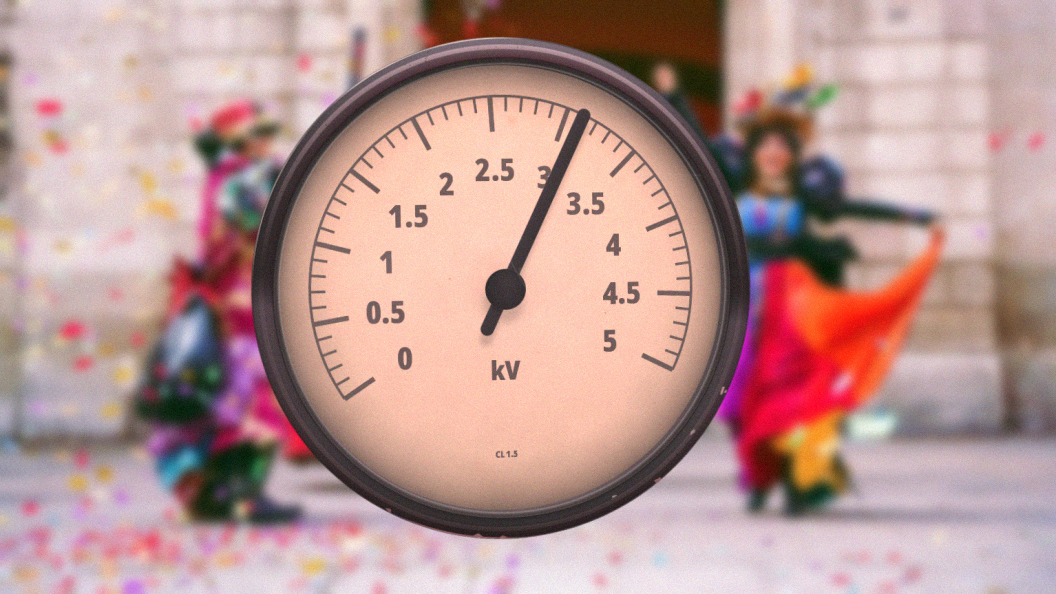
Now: 3.1
